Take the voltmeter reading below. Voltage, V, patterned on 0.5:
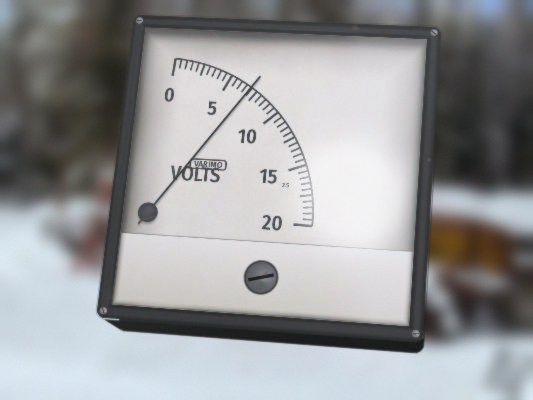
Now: 7
